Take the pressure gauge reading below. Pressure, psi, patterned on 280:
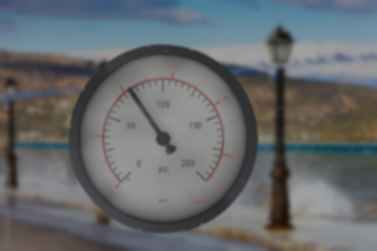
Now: 75
